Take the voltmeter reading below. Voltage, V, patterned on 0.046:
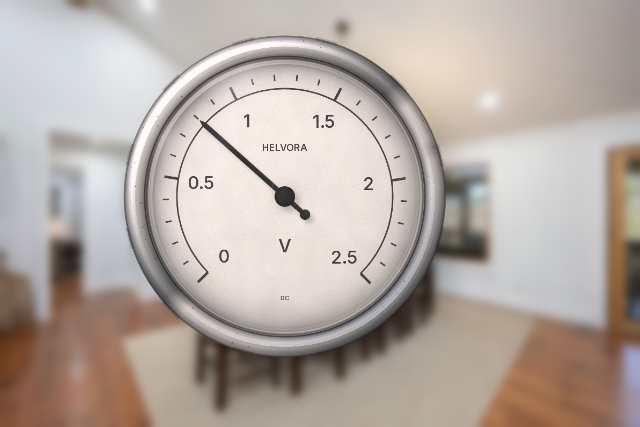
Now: 0.8
